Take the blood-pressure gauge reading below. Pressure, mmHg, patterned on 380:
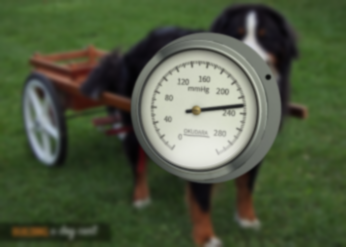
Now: 230
